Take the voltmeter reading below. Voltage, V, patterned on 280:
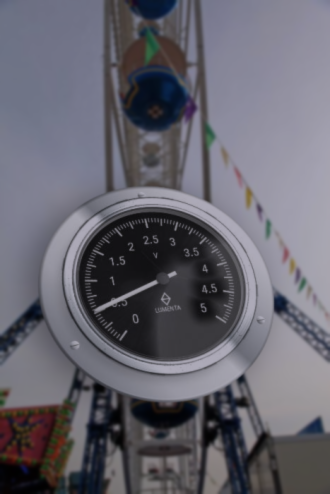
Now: 0.5
